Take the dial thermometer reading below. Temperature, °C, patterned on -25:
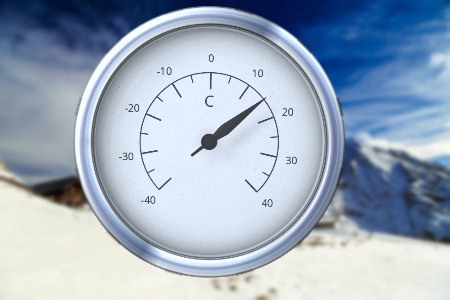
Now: 15
